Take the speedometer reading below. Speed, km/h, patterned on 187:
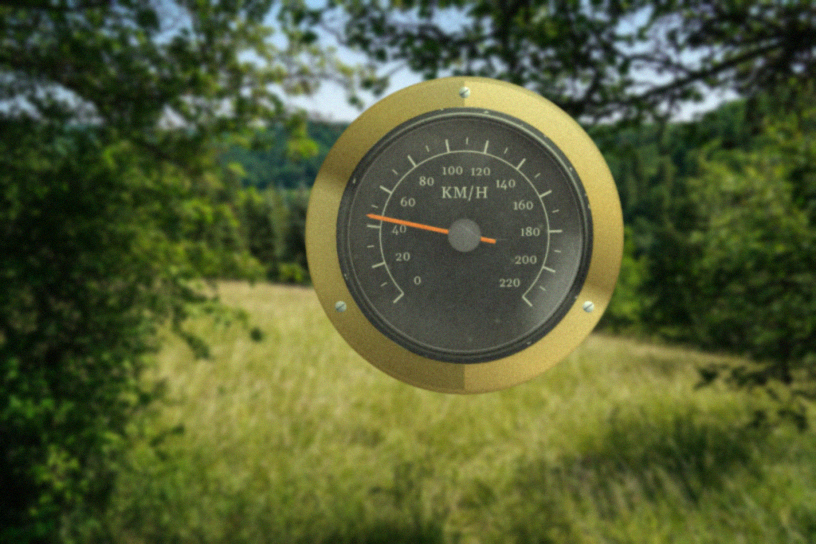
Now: 45
